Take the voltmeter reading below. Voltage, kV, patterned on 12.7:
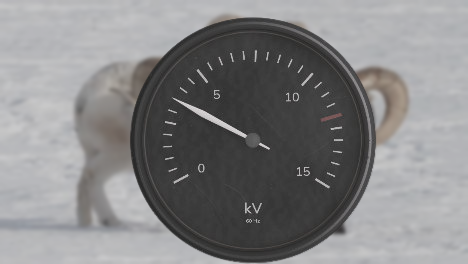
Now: 3.5
